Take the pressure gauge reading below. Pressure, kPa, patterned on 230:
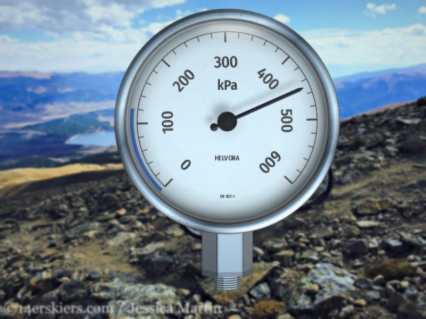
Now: 450
